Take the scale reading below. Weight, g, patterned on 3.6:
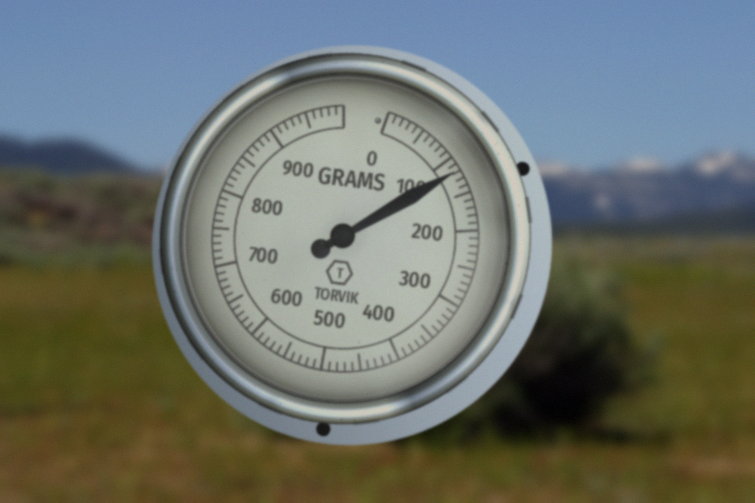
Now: 120
